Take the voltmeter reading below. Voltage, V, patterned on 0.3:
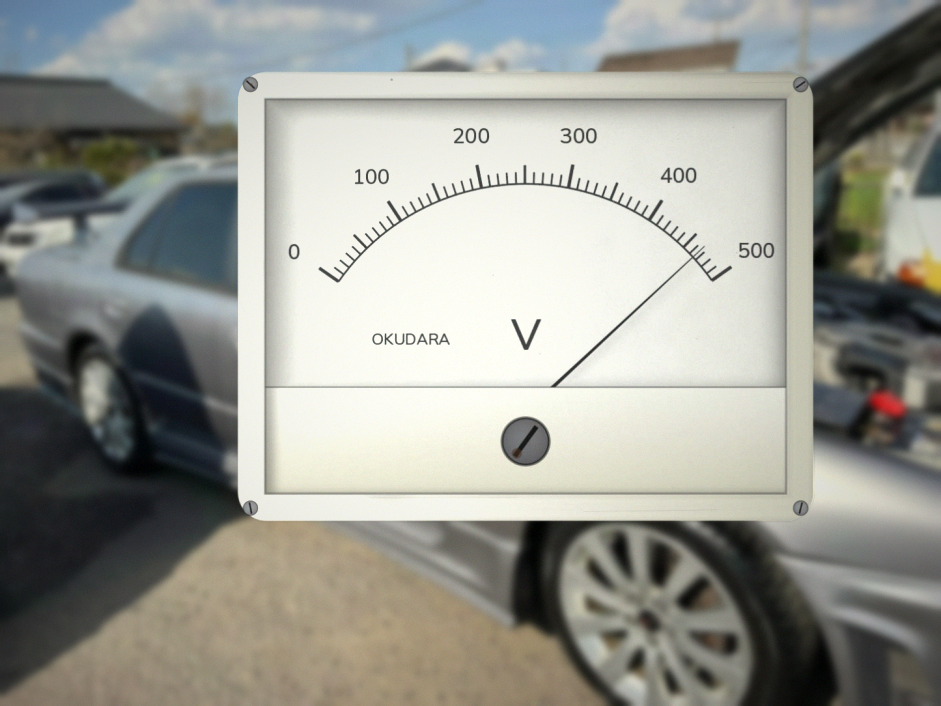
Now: 465
